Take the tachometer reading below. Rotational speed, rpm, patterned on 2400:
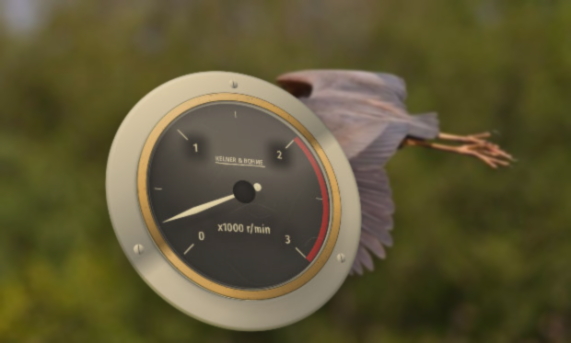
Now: 250
